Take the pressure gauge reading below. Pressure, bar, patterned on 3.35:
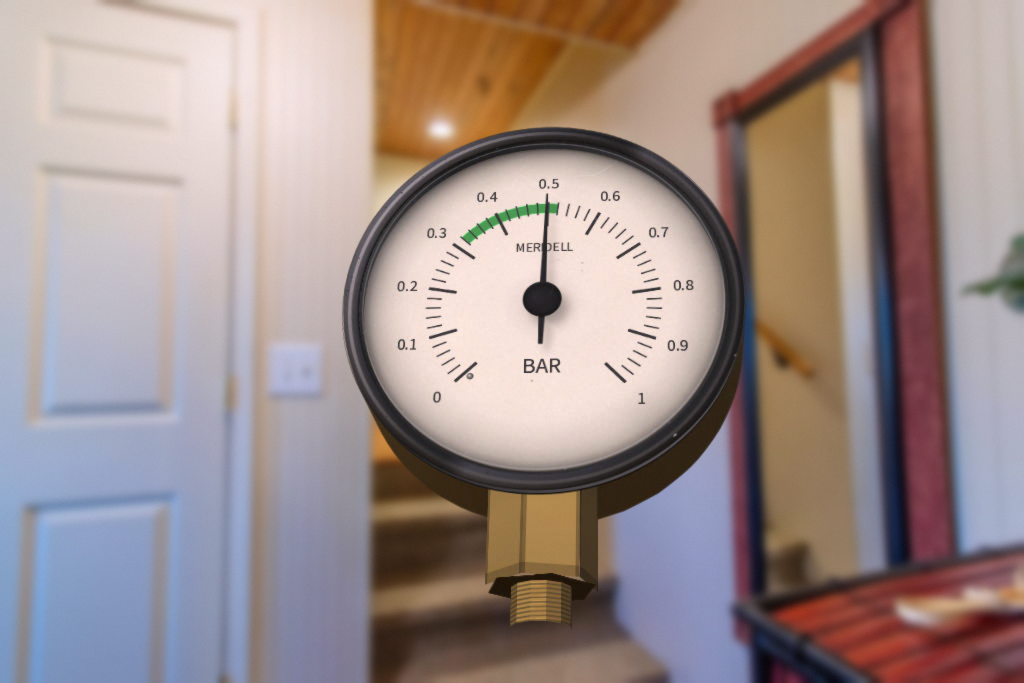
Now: 0.5
